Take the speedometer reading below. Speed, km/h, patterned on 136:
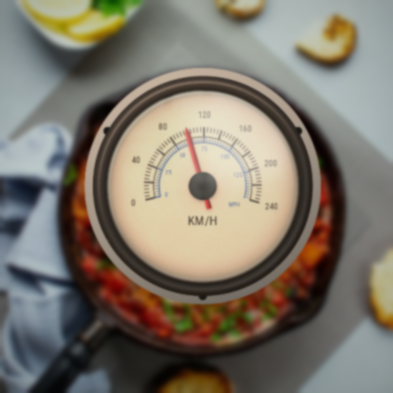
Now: 100
